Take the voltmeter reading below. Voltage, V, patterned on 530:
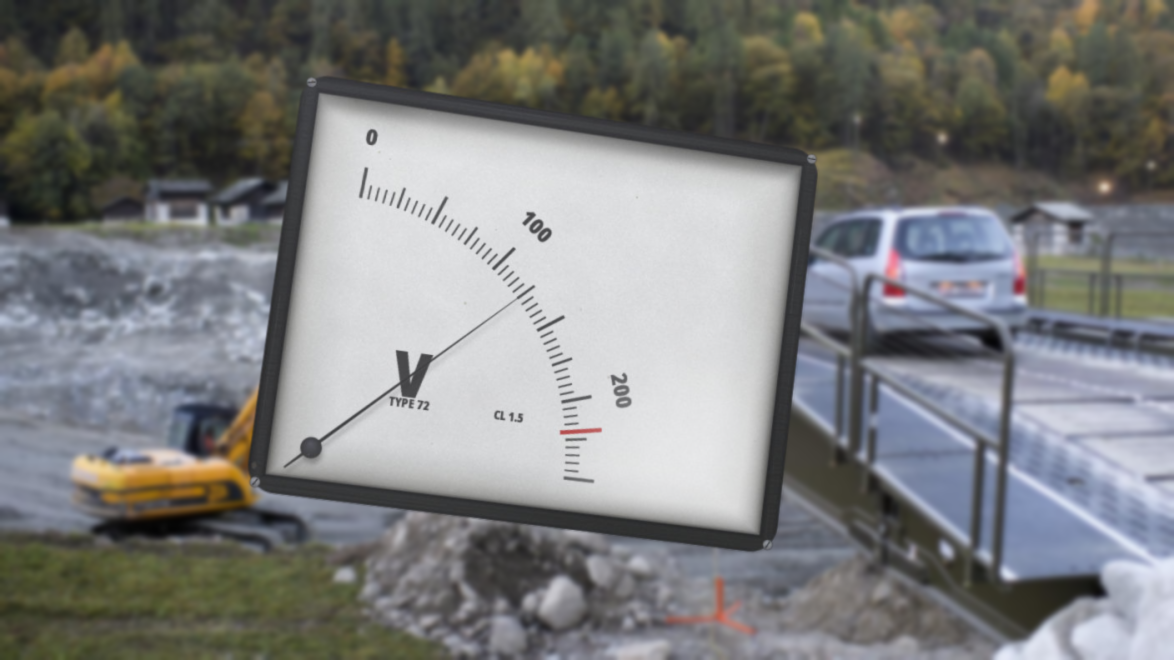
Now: 125
